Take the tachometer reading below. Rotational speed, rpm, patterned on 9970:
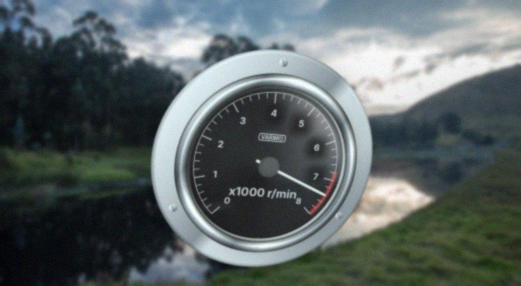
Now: 7400
